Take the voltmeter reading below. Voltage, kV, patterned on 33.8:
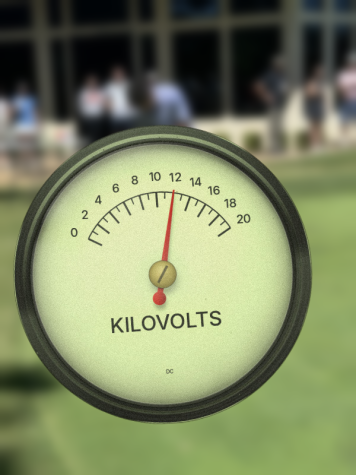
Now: 12
